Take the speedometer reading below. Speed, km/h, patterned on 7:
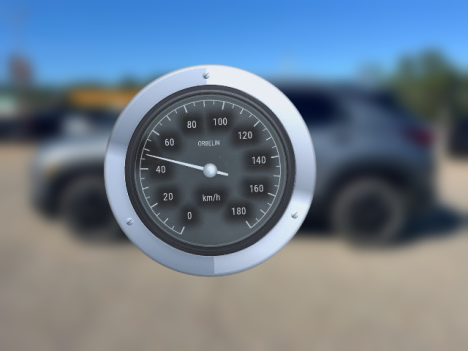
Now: 47.5
